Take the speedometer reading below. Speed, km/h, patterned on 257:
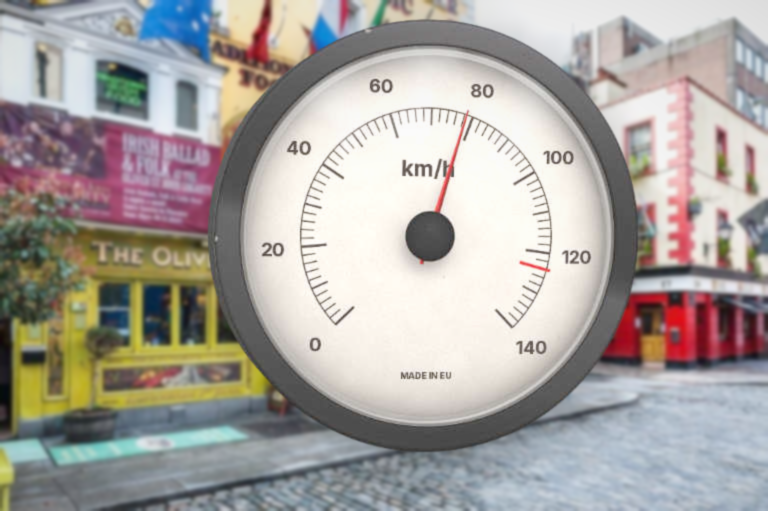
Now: 78
